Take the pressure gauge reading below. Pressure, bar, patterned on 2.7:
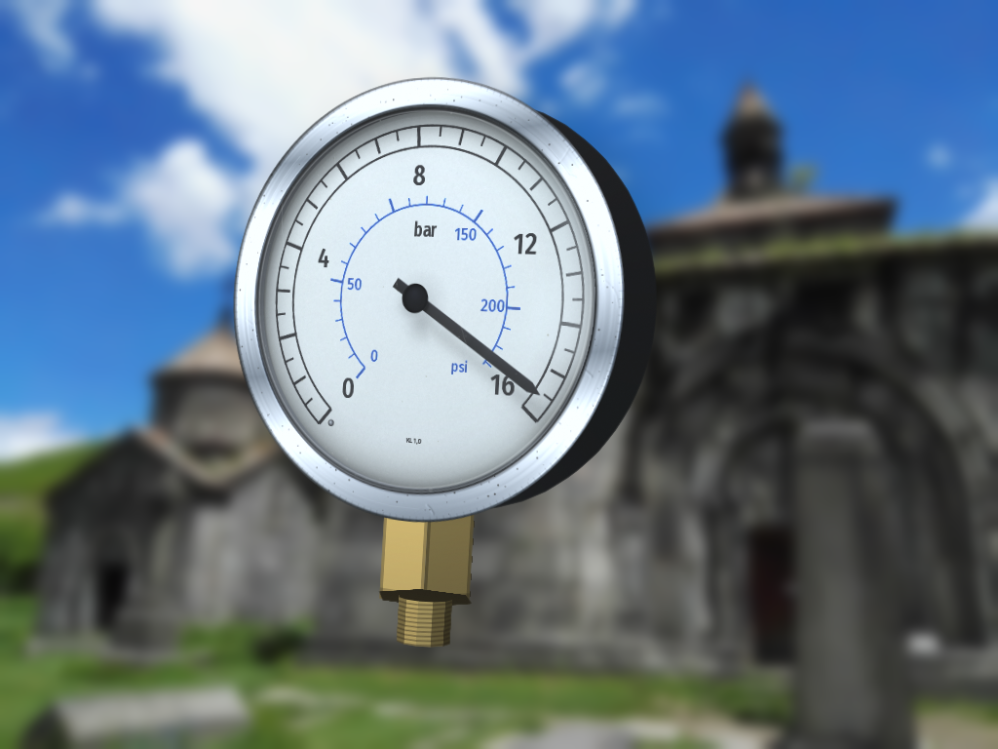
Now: 15.5
